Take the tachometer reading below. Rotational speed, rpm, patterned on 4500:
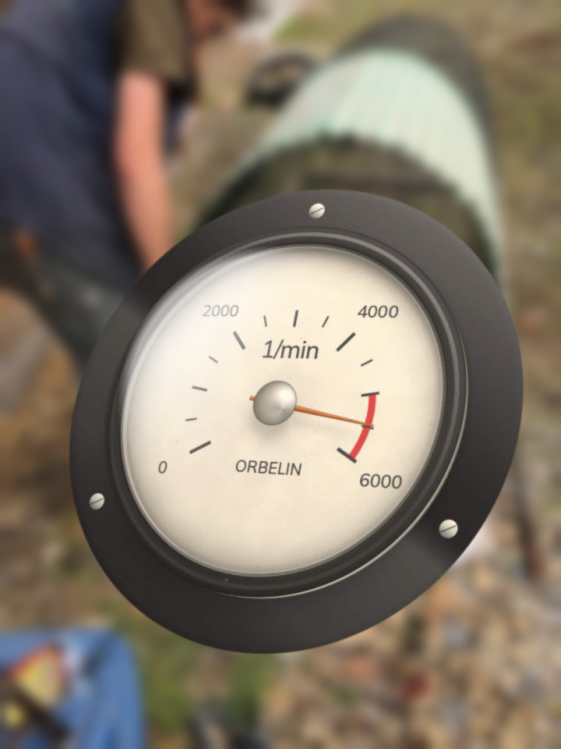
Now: 5500
